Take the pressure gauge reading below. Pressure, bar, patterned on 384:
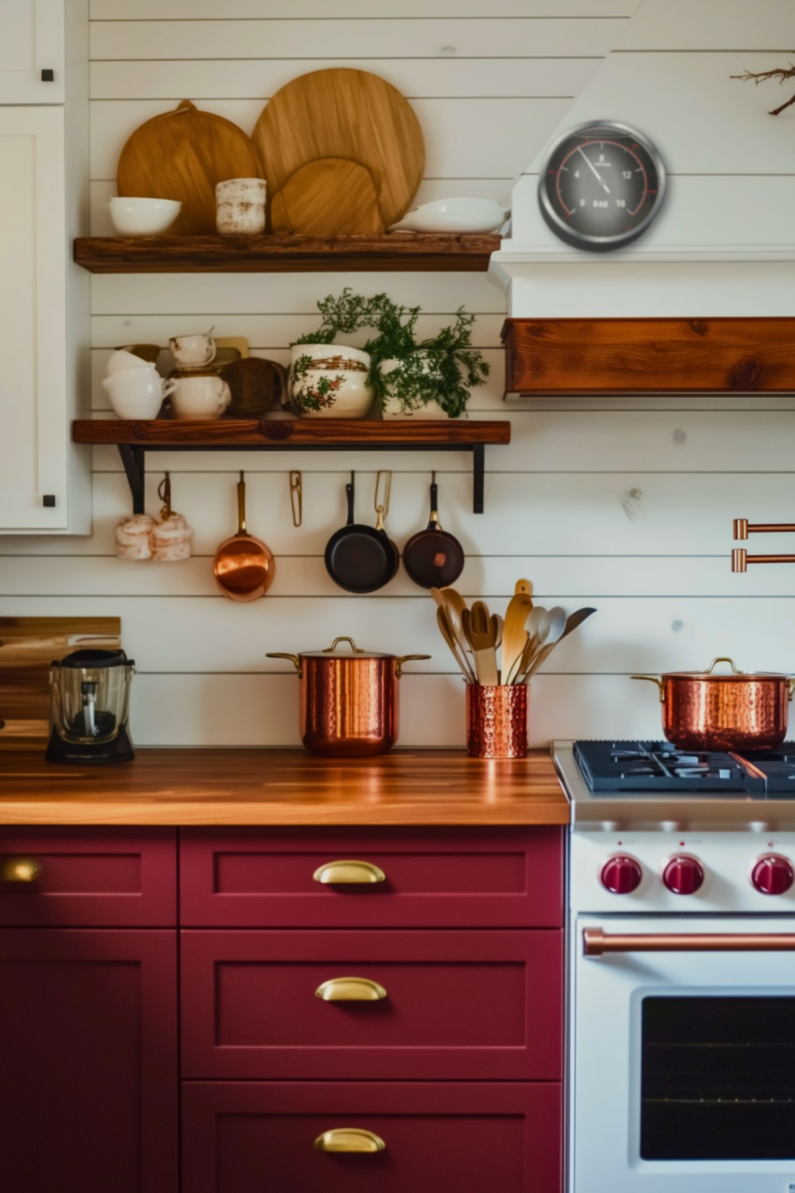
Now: 6
